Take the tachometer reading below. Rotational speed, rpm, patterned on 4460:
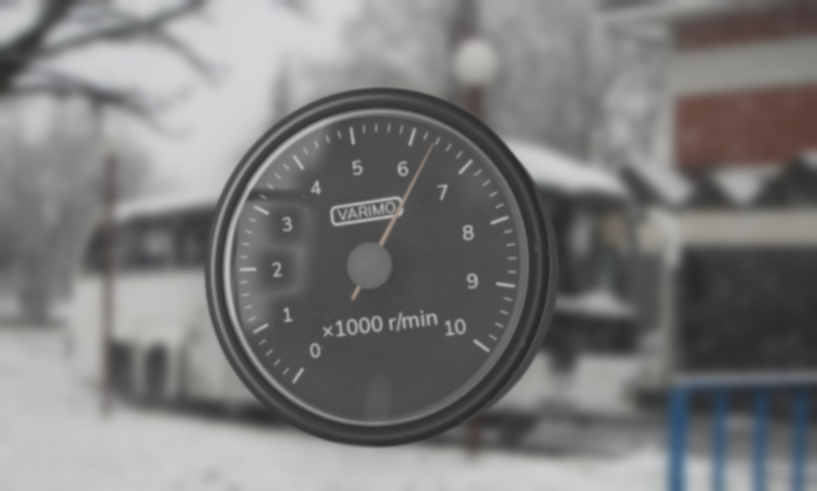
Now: 6400
